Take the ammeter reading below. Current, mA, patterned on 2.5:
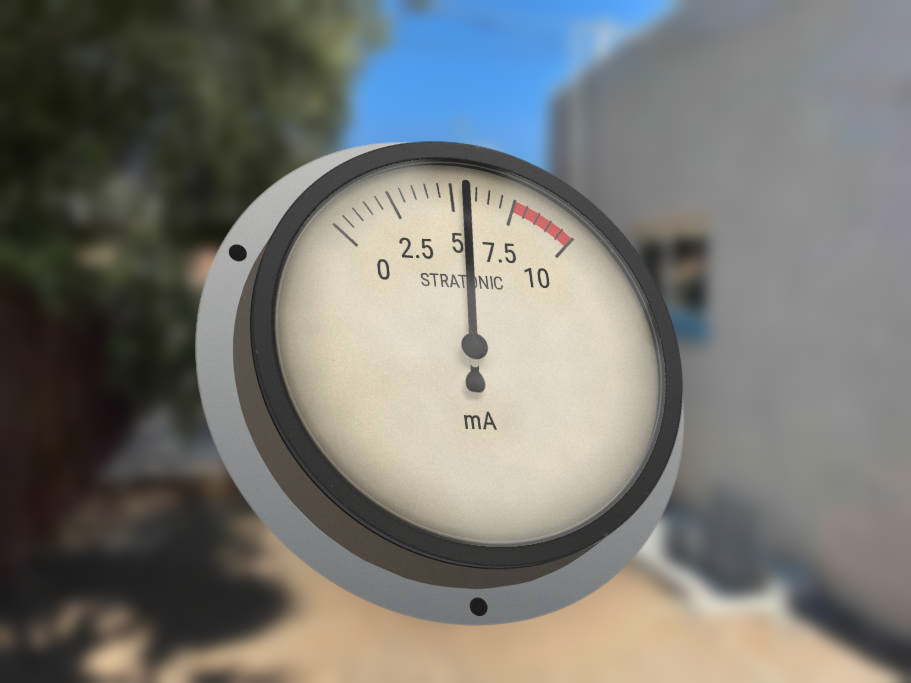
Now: 5.5
